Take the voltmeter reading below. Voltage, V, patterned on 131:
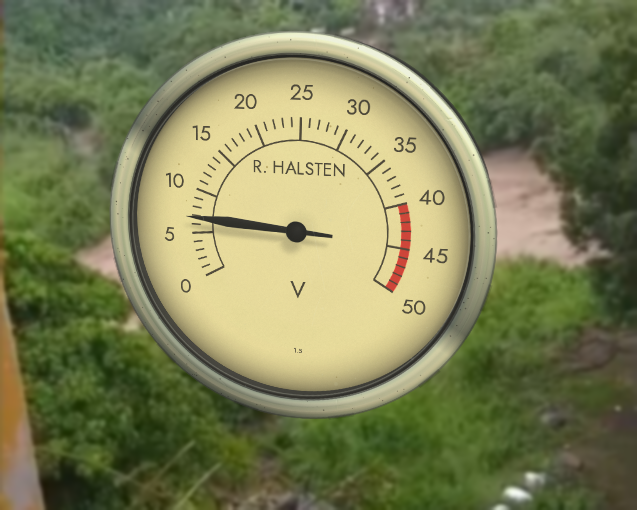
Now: 7
